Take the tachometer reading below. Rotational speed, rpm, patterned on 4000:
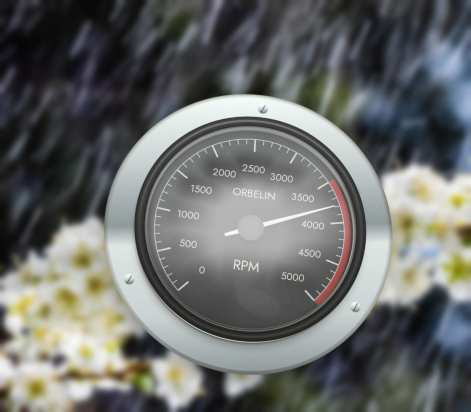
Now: 3800
